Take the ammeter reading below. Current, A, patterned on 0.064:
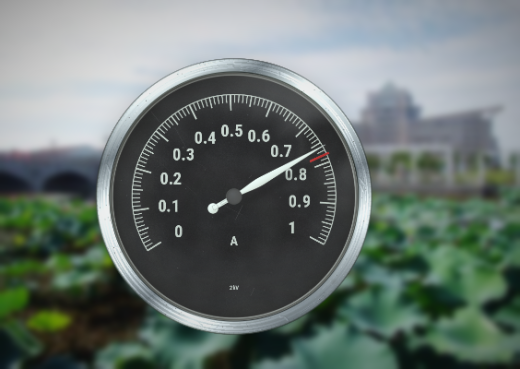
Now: 0.76
